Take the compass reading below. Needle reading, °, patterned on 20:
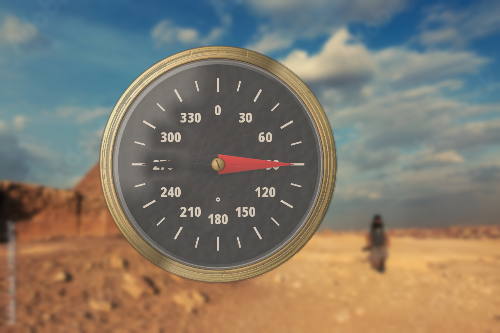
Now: 90
